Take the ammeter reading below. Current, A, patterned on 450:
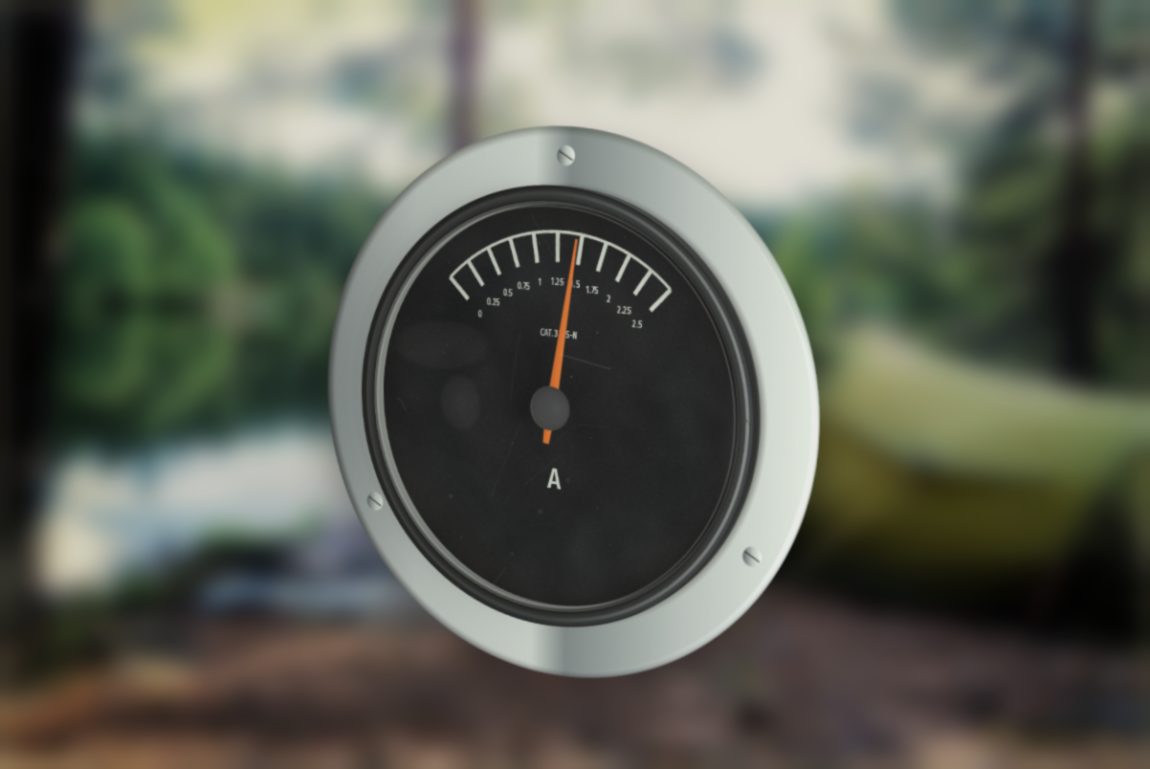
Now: 1.5
